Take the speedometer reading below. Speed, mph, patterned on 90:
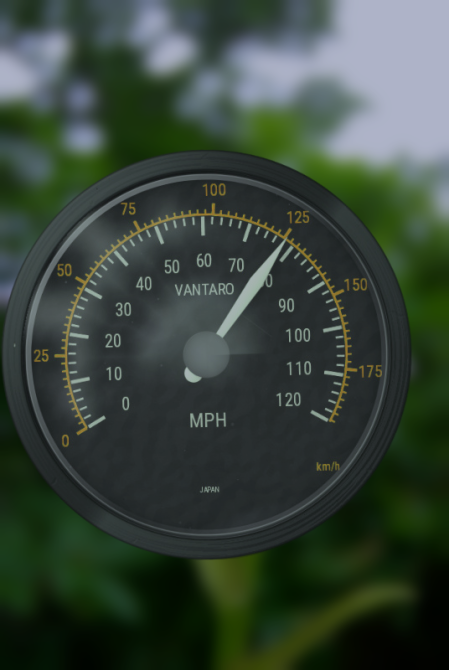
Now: 78
